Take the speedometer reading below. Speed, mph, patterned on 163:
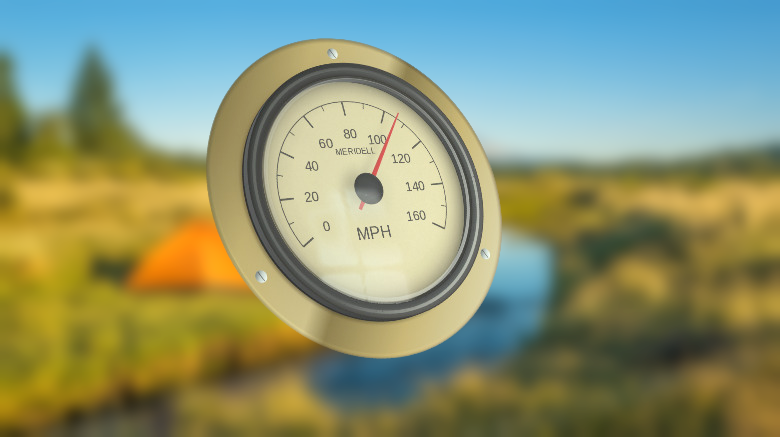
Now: 105
